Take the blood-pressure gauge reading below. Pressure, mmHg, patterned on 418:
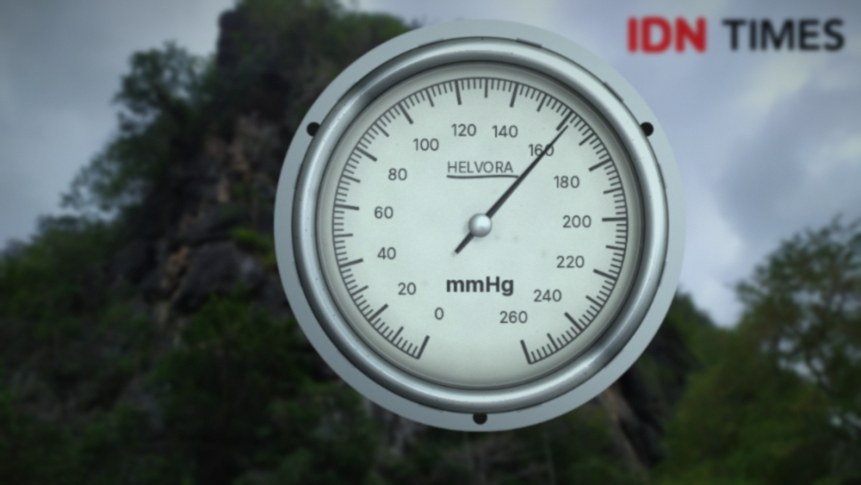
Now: 162
